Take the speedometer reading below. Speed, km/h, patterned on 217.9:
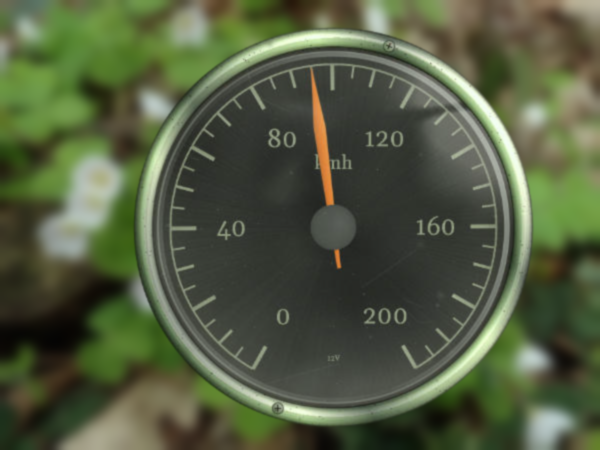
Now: 95
